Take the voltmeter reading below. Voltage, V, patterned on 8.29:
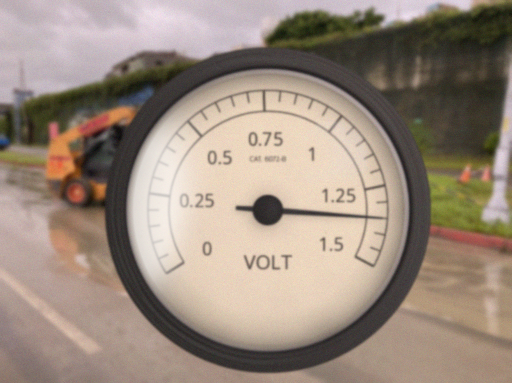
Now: 1.35
